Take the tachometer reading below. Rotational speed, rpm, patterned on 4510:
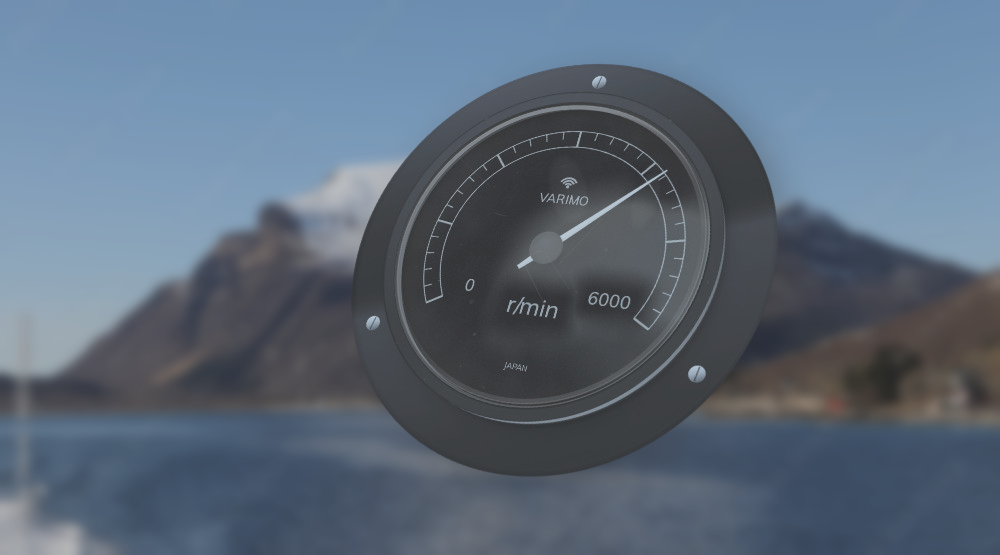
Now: 4200
